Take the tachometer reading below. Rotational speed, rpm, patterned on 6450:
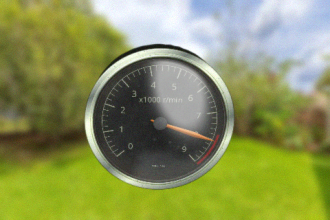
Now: 8000
